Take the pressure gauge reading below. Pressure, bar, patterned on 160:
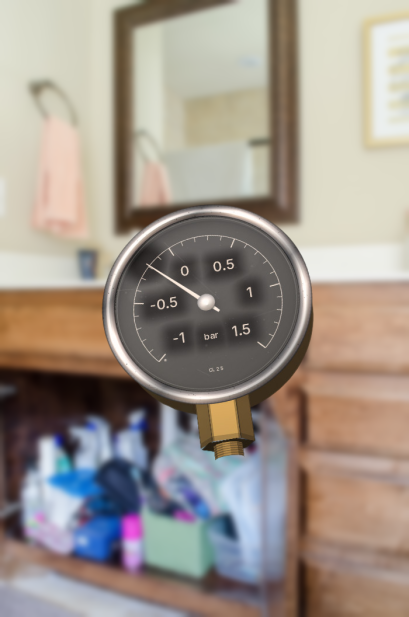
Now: -0.2
